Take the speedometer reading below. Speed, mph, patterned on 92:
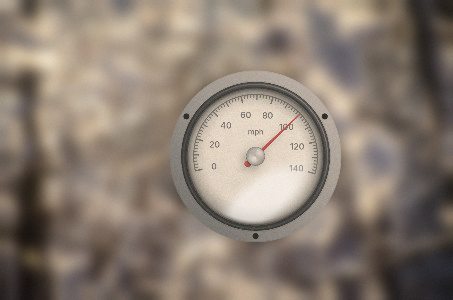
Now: 100
